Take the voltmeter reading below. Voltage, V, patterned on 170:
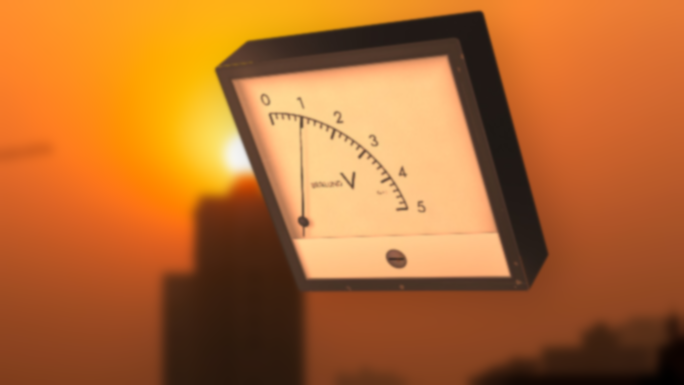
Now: 1
